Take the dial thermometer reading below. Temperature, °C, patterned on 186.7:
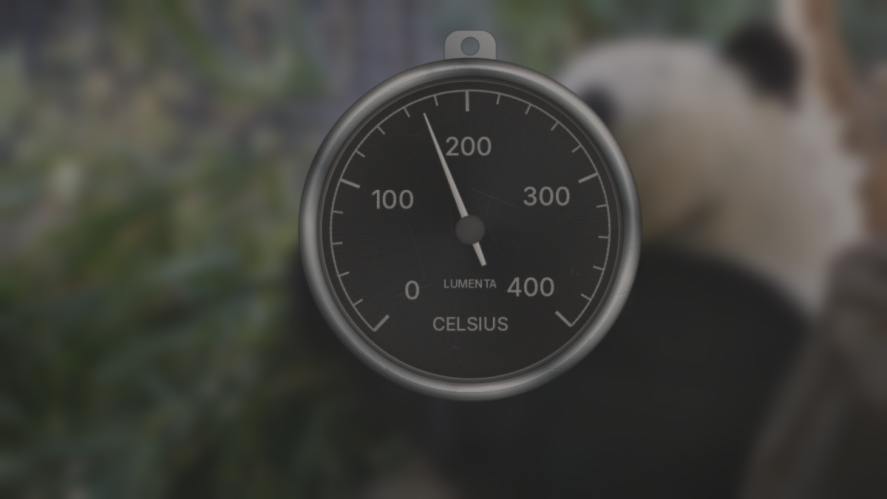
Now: 170
